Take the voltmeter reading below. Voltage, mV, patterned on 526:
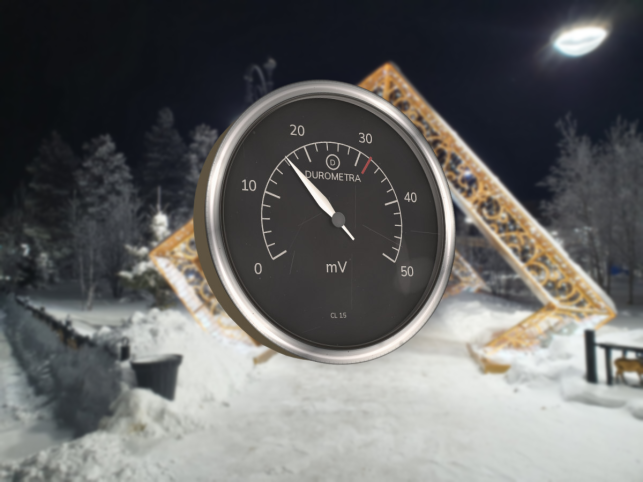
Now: 16
